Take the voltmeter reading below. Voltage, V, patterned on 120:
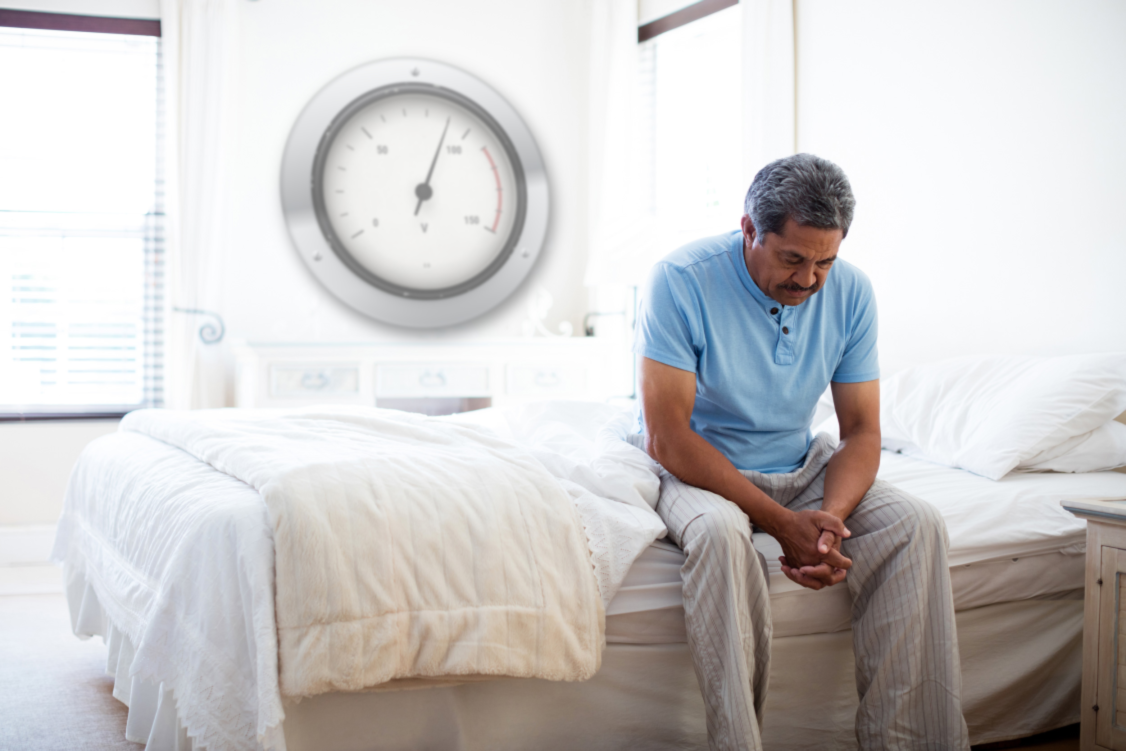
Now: 90
